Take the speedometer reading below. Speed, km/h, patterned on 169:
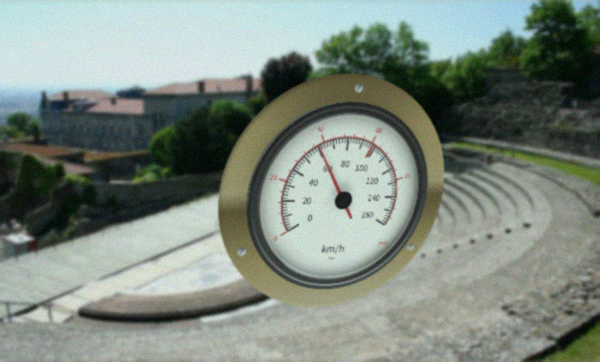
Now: 60
